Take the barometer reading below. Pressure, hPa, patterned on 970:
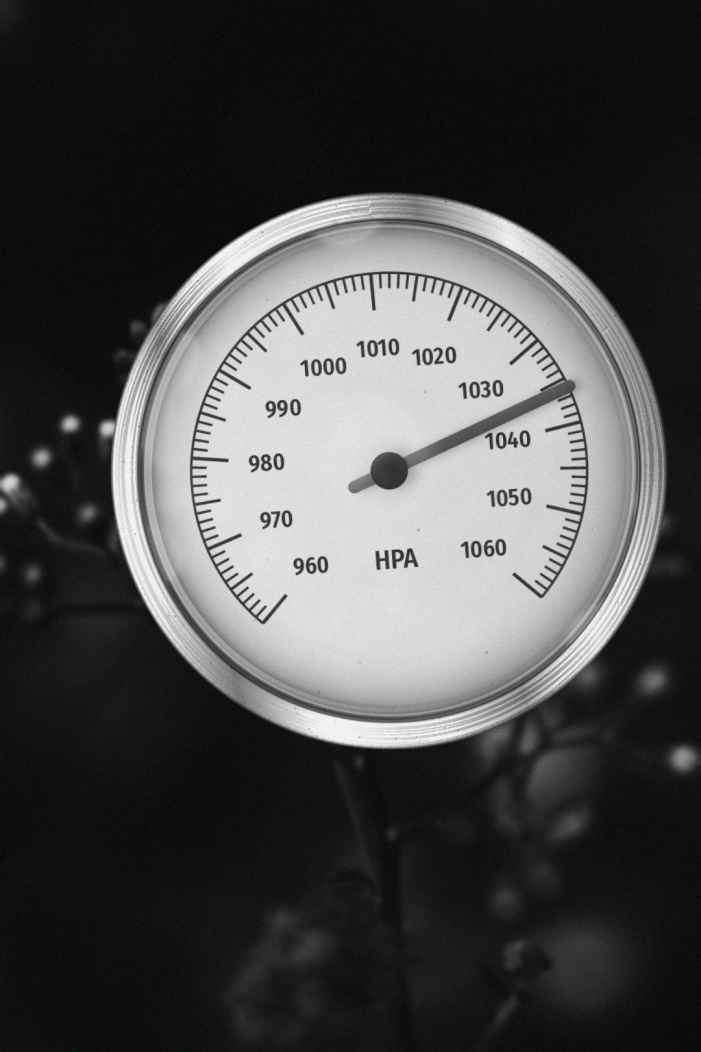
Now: 1036
